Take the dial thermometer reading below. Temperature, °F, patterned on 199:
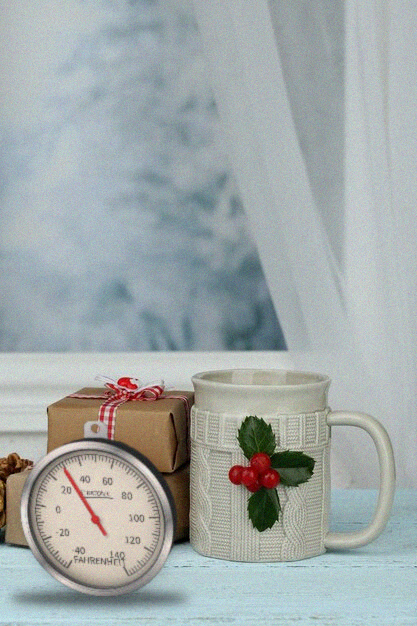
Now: 30
